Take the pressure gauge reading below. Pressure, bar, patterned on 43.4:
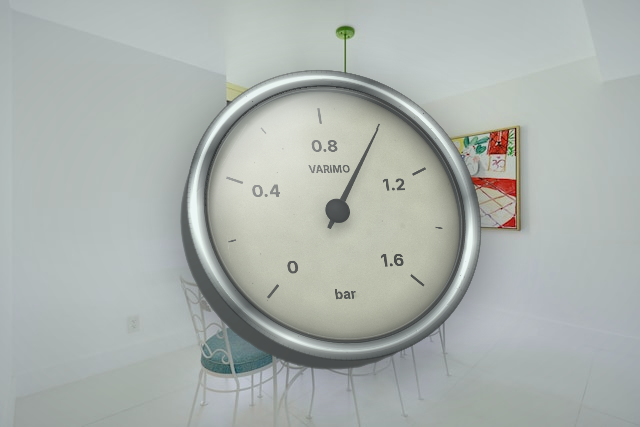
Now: 1
